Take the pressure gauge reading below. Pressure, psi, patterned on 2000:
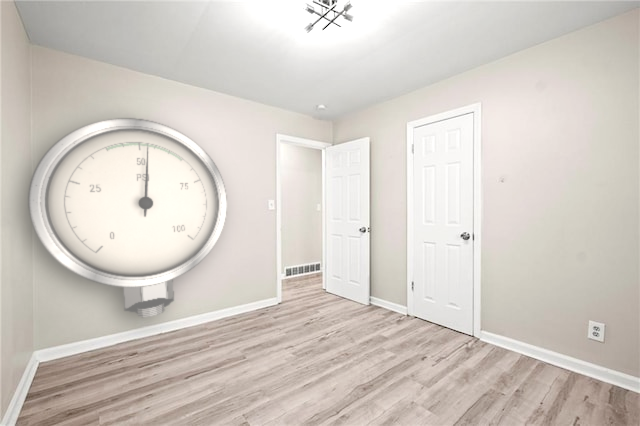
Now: 52.5
